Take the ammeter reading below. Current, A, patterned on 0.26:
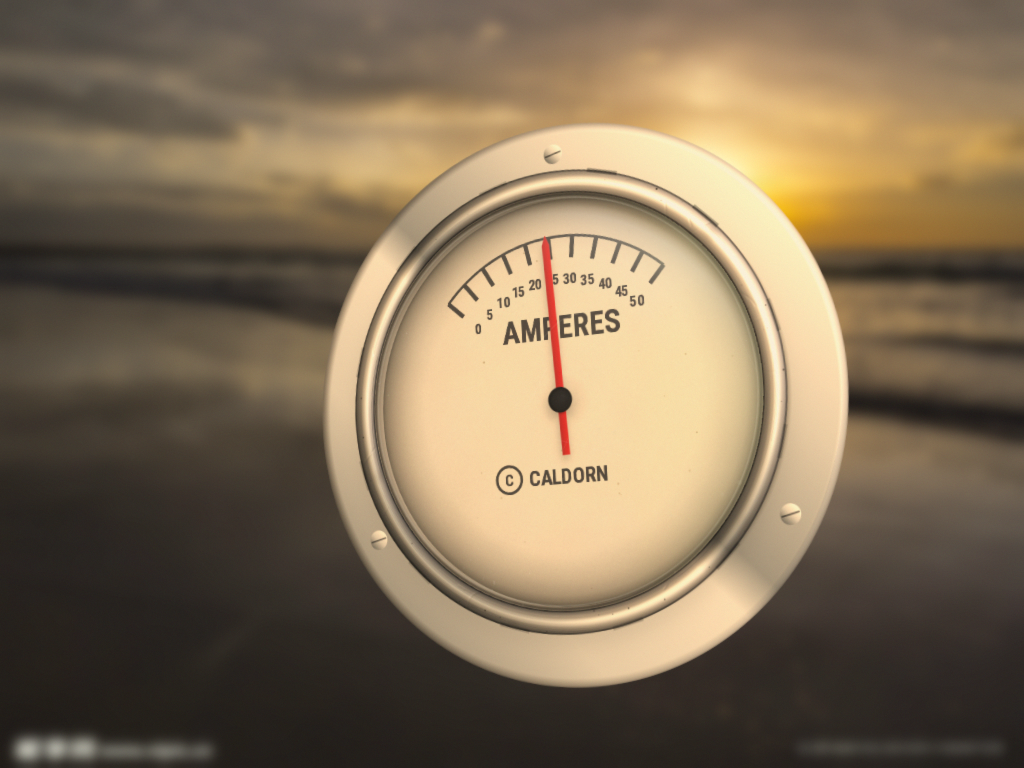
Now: 25
